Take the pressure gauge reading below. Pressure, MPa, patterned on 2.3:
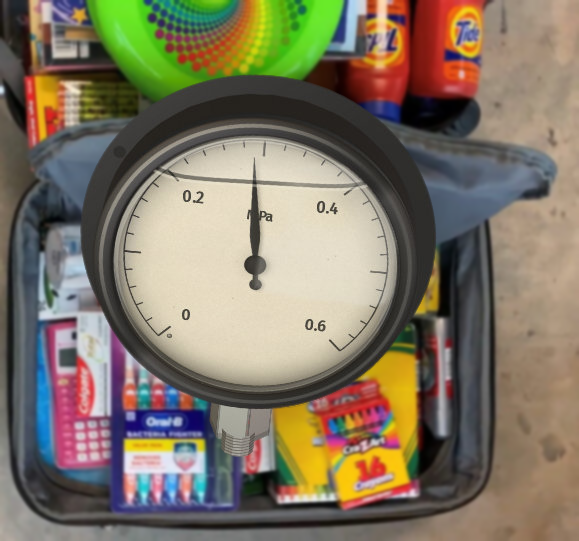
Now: 0.29
